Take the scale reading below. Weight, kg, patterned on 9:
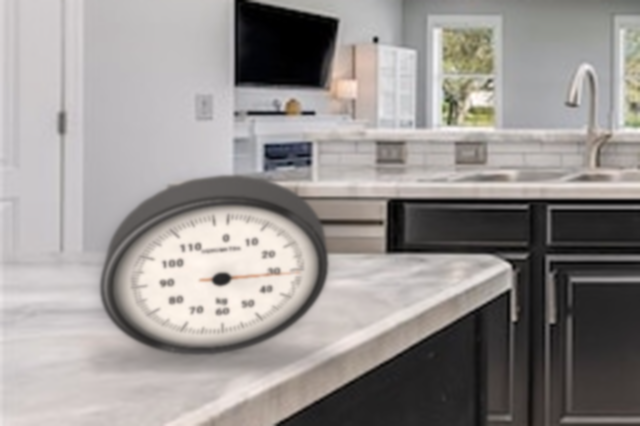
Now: 30
